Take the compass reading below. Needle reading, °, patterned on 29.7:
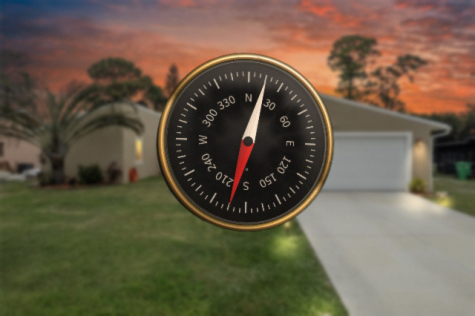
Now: 195
